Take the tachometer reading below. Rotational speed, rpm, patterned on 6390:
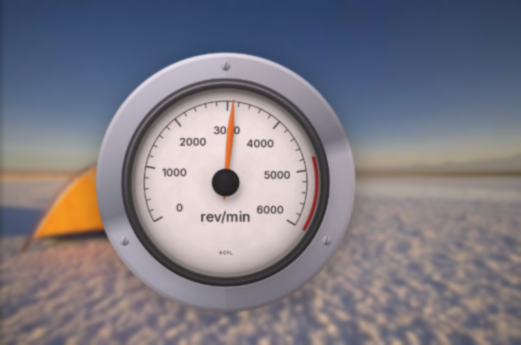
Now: 3100
